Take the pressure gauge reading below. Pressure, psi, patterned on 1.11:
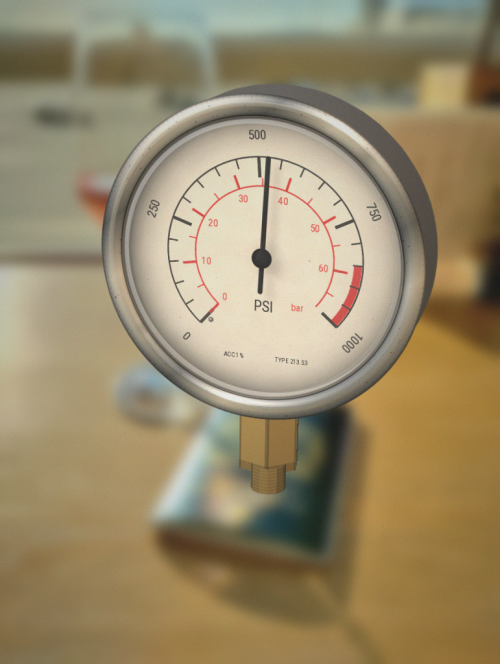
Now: 525
